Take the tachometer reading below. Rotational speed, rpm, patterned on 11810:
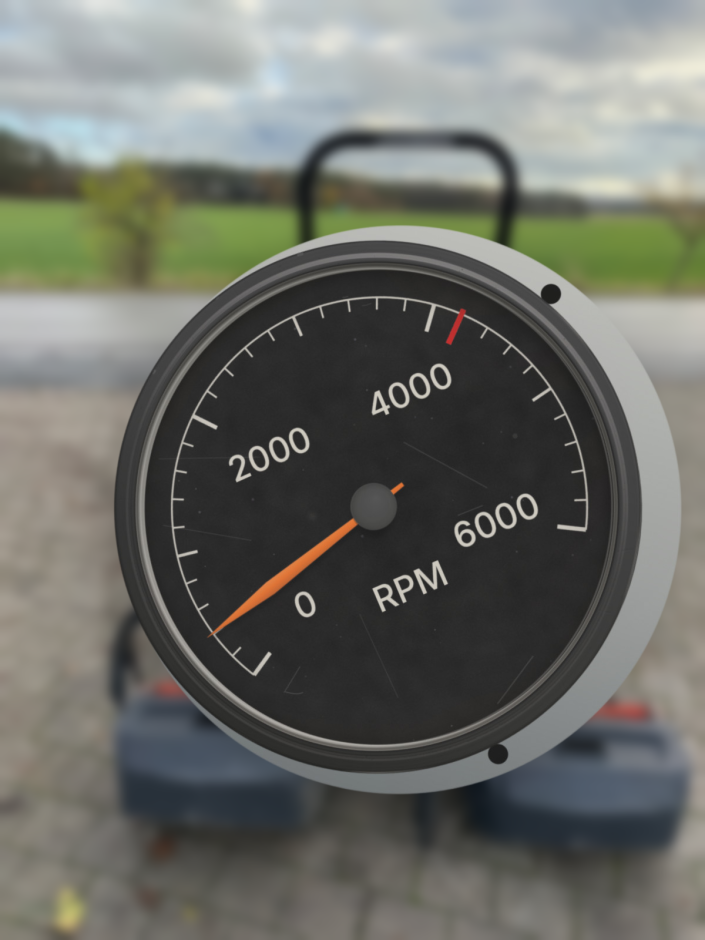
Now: 400
